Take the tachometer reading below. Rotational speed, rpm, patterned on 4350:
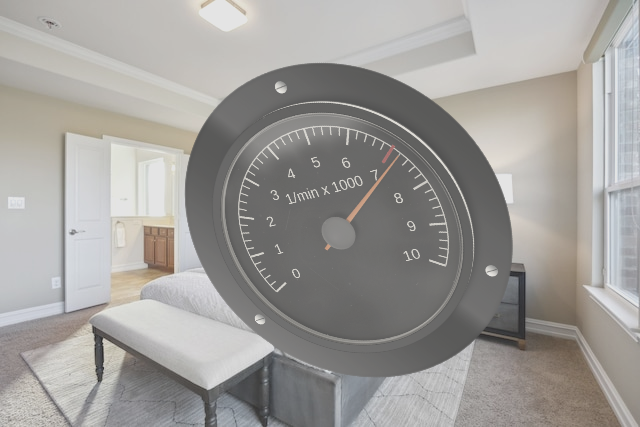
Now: 7200
